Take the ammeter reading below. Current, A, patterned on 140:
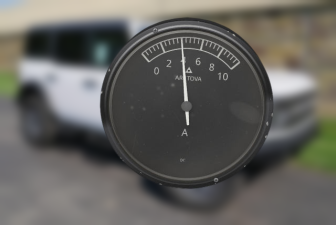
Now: 4
